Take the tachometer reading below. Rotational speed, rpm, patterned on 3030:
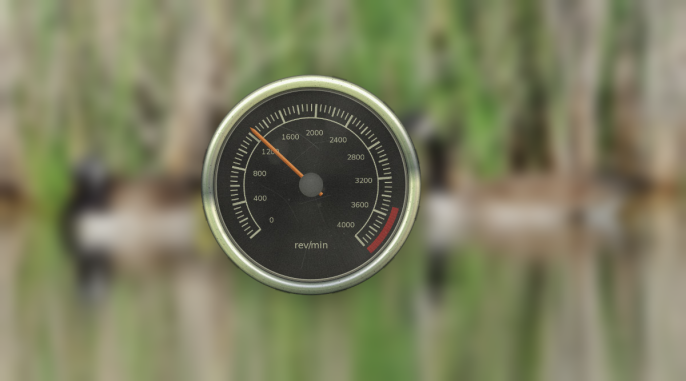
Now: 1250
